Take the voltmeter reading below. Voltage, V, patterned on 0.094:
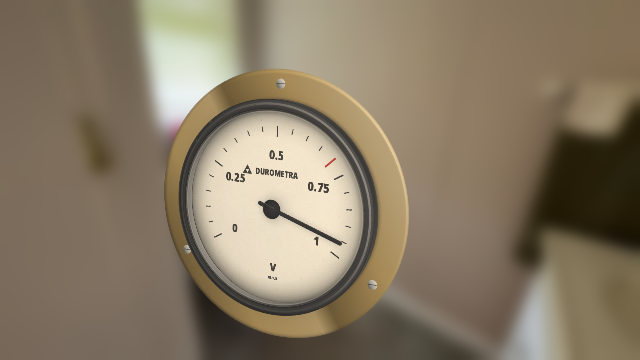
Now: 0.95
